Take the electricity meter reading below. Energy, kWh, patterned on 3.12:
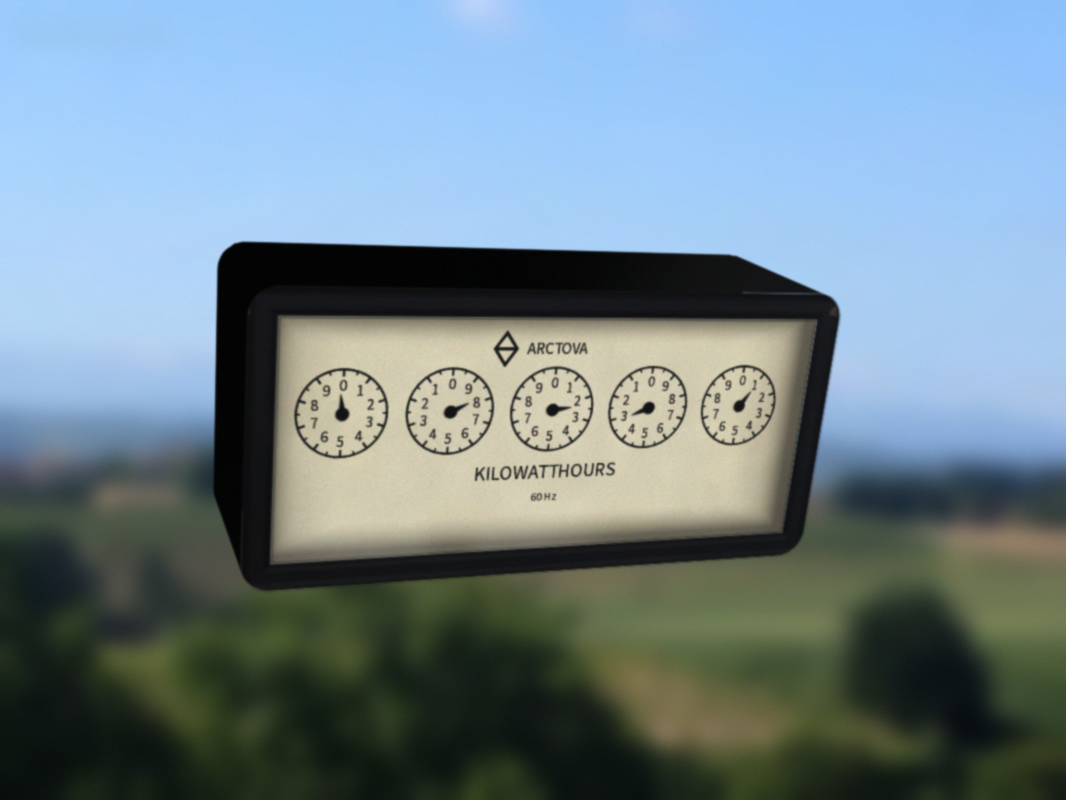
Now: 98231
